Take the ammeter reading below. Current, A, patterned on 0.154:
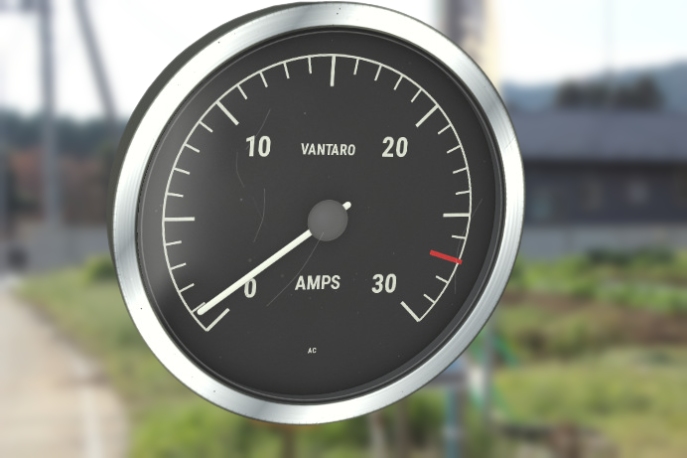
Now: 1
